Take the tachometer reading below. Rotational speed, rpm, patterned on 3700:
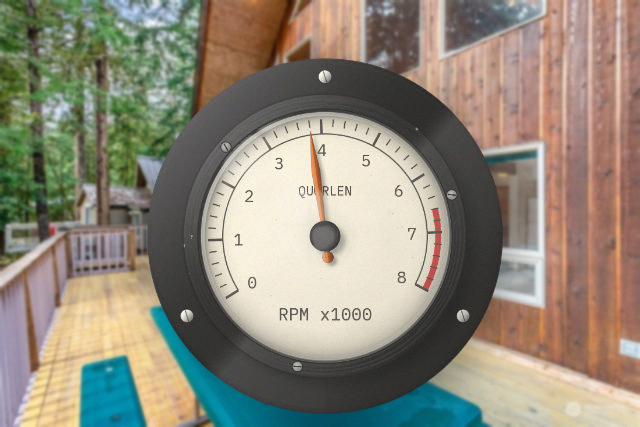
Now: 3800
